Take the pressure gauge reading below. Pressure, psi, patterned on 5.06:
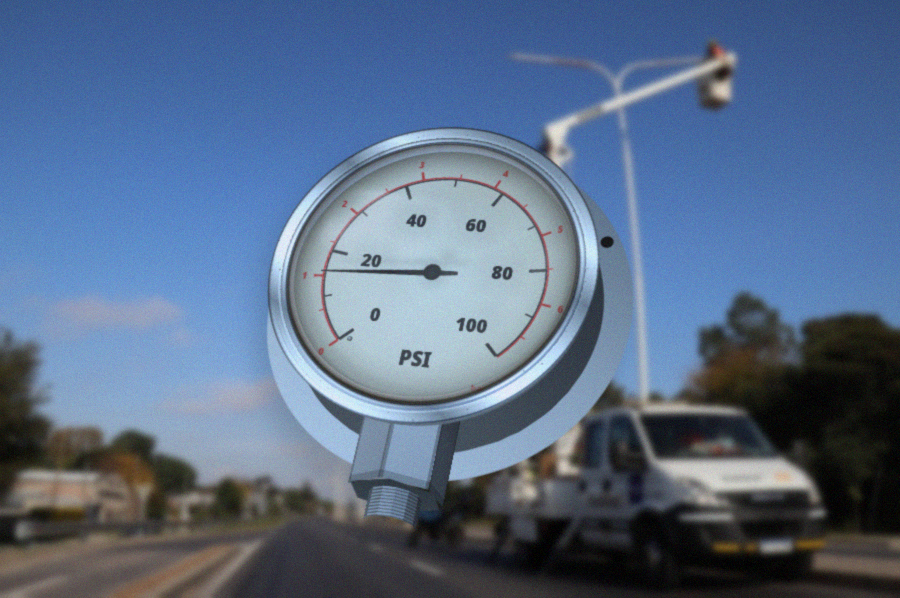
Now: 15
